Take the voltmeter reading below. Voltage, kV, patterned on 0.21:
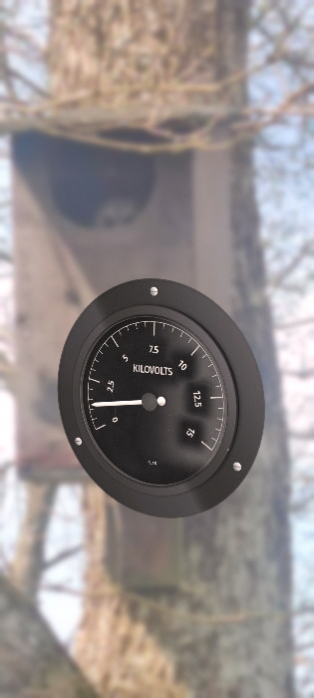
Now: 1.25
